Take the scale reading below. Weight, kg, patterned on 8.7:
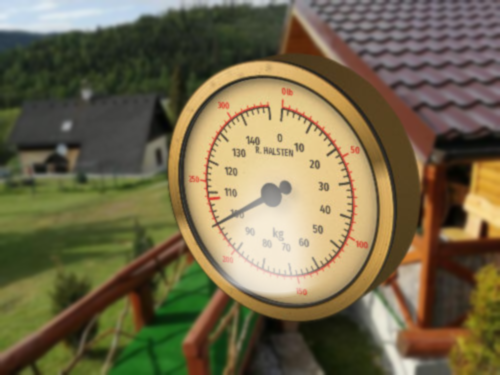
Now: 100
